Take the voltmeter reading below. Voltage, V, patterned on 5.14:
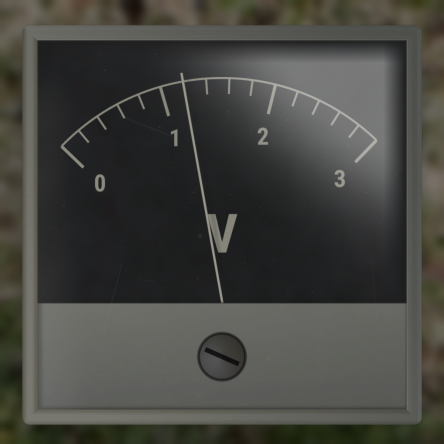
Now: 1.2
